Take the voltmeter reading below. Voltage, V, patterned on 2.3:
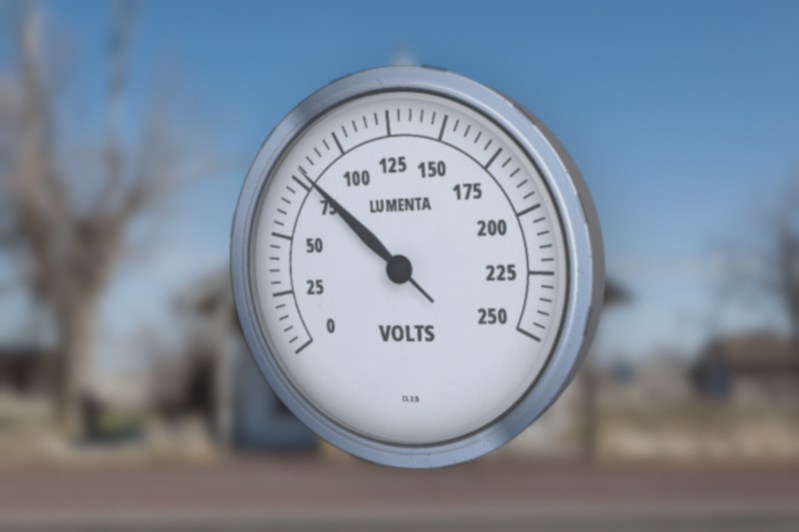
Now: 80
